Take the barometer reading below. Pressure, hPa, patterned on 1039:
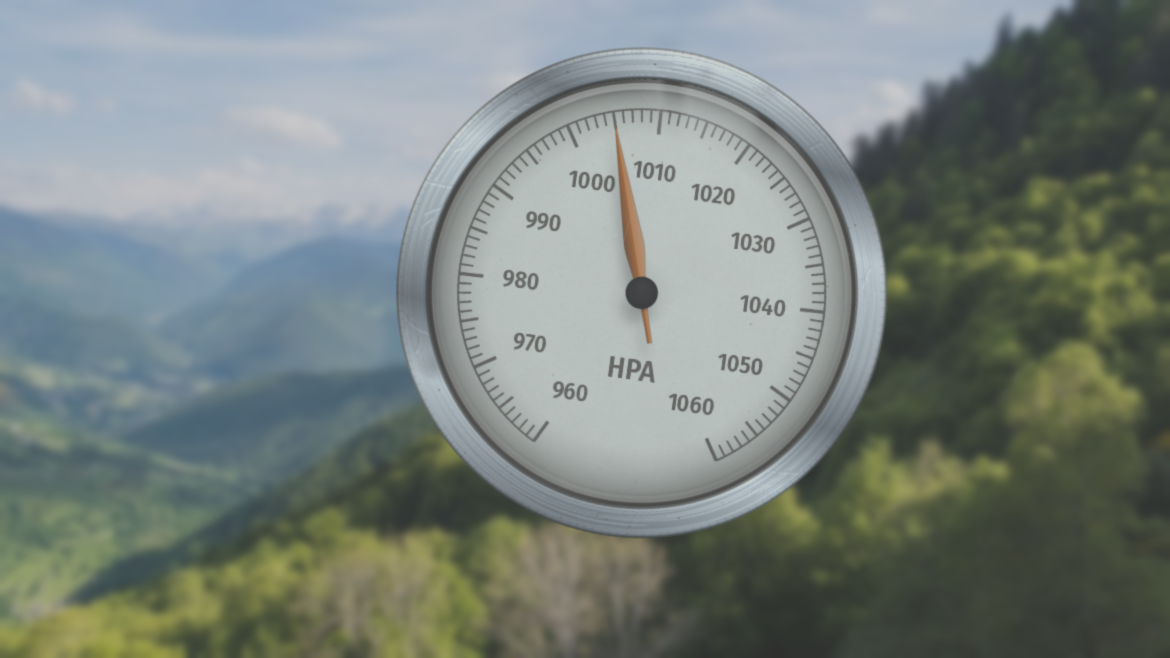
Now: 1005
